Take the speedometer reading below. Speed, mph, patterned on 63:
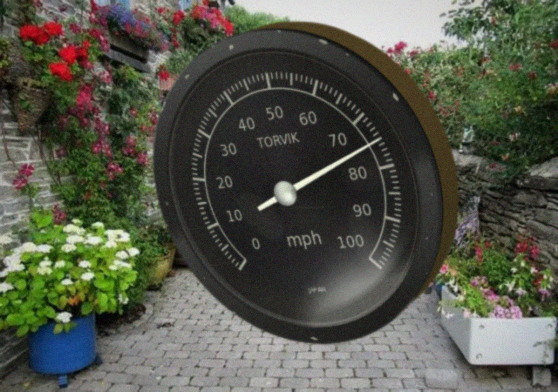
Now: 75
